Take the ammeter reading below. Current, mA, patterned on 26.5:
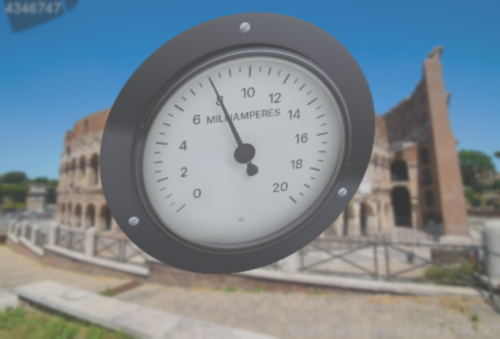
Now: 8
